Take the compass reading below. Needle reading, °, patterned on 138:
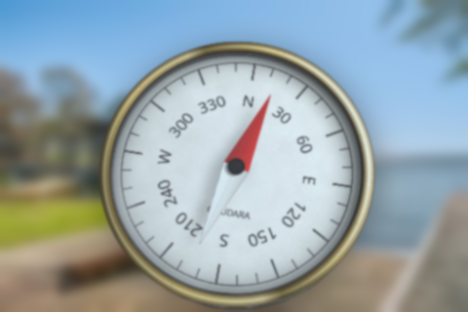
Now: 15
